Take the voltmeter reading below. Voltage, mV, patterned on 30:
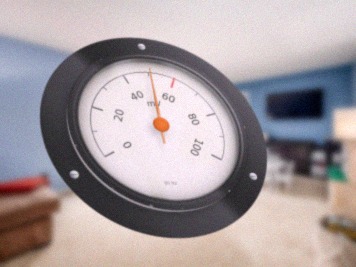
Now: 50
